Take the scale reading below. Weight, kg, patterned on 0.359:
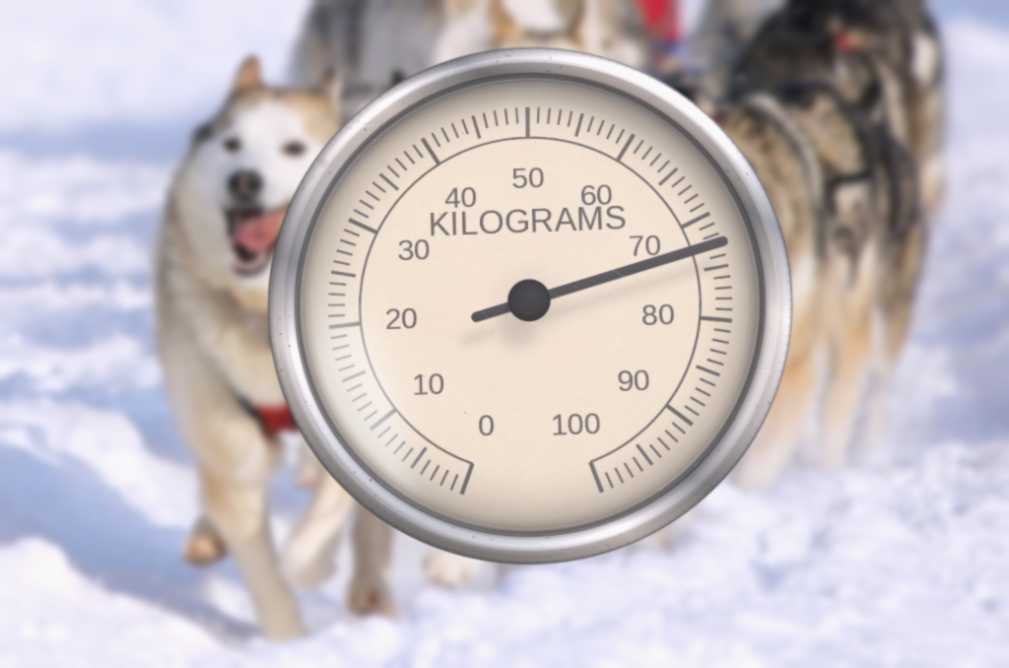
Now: 73
